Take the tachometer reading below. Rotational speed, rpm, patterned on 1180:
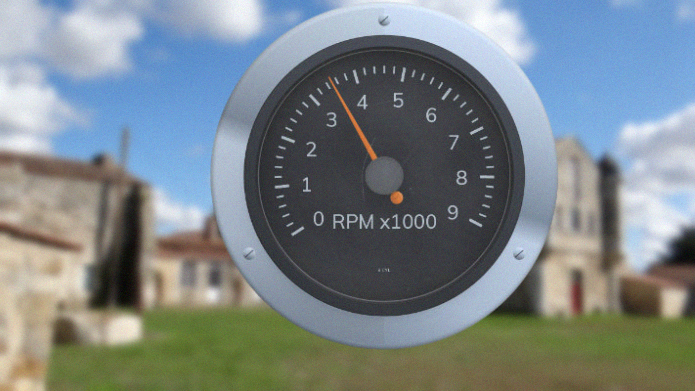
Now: 3500
